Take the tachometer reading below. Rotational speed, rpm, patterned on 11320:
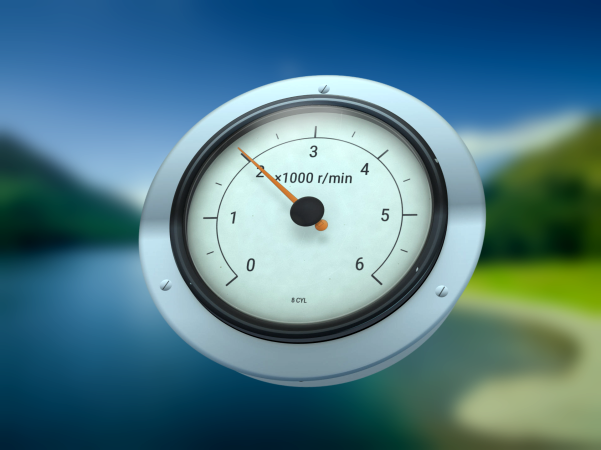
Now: 2000
